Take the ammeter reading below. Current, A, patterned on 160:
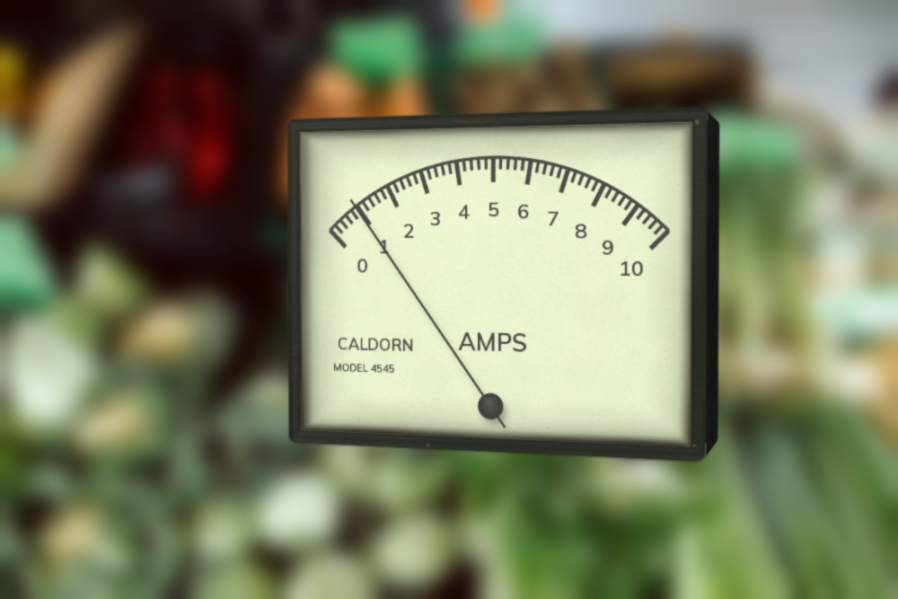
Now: 1
